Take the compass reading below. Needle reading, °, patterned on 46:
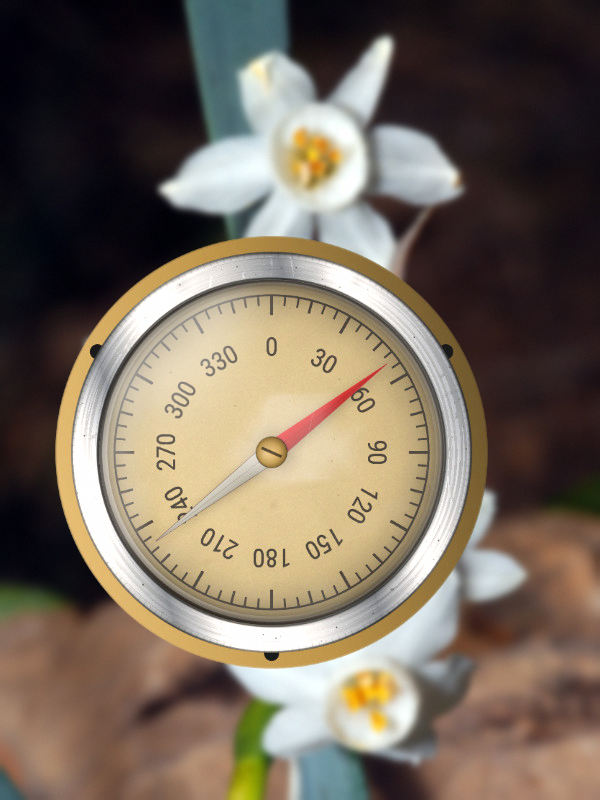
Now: 52.5
